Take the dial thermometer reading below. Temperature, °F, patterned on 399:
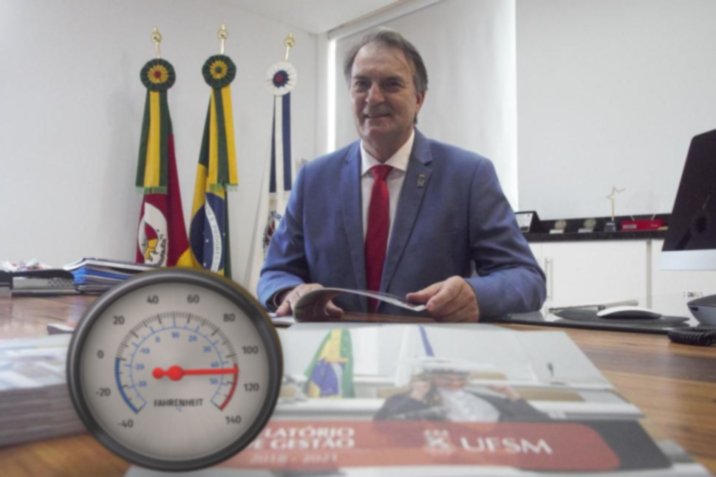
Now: 110
